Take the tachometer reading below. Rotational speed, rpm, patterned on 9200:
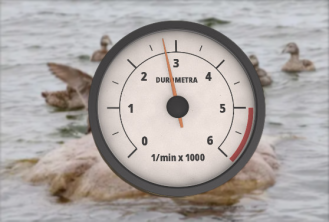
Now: 2750
